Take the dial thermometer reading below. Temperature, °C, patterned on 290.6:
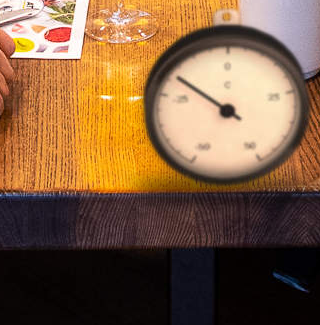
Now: -17.5
